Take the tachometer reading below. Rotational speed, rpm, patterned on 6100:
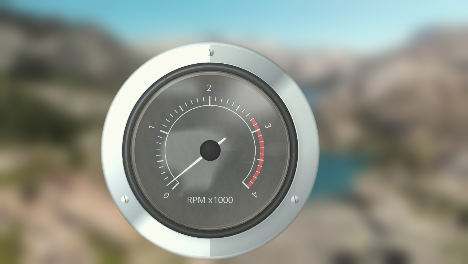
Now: 100
